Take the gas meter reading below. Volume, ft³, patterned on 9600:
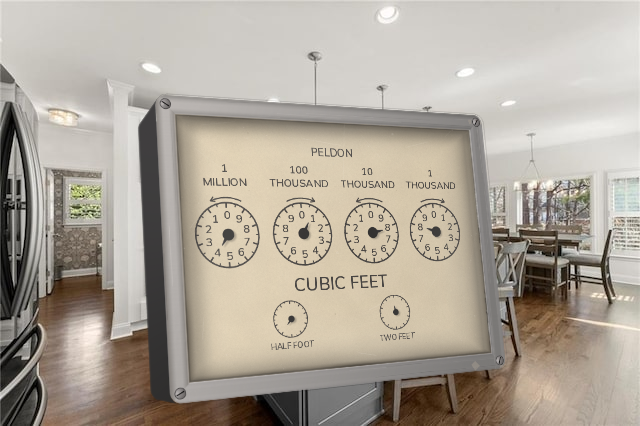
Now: 407800
